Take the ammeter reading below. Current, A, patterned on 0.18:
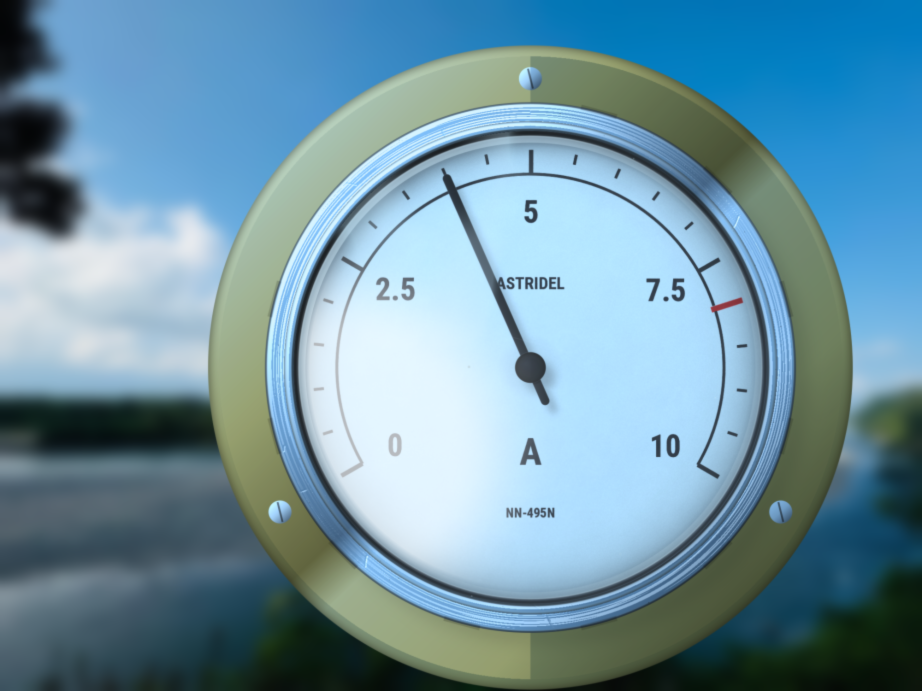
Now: 4
